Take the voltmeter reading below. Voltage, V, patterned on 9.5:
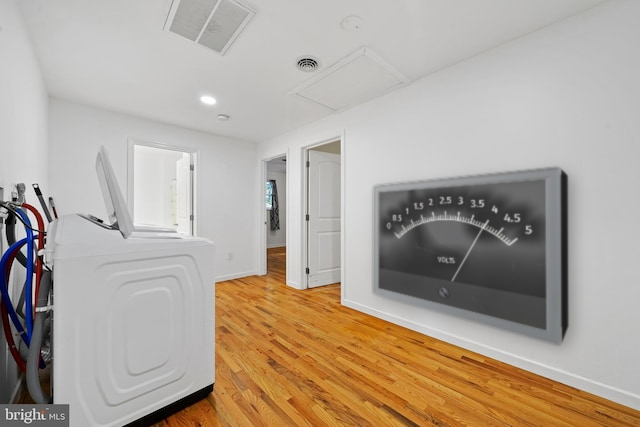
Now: 4
